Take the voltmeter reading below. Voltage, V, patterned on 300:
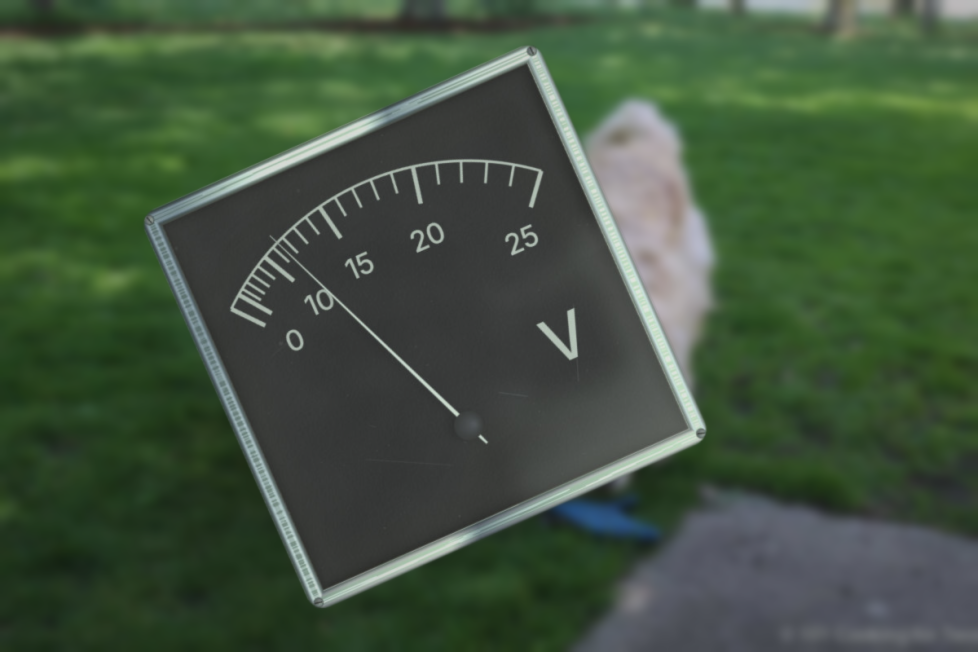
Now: 11.5
